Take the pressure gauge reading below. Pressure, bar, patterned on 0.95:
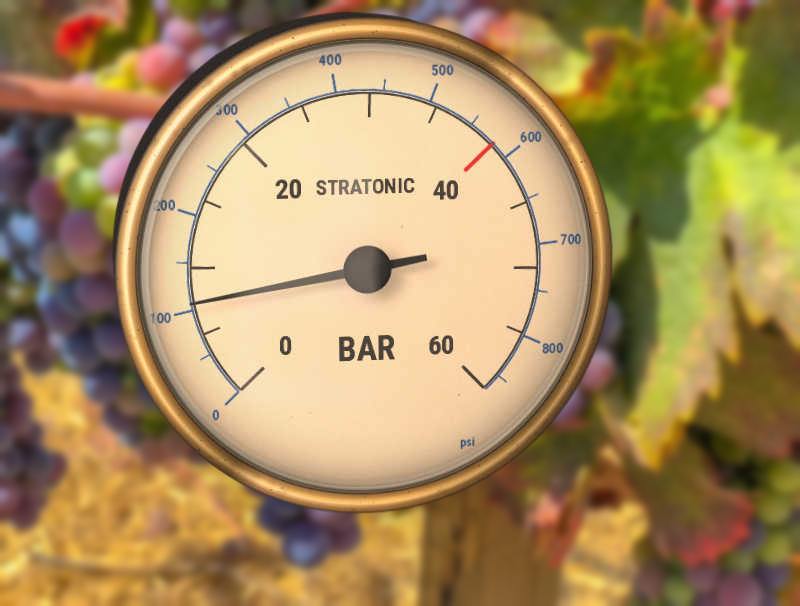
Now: 7.5
